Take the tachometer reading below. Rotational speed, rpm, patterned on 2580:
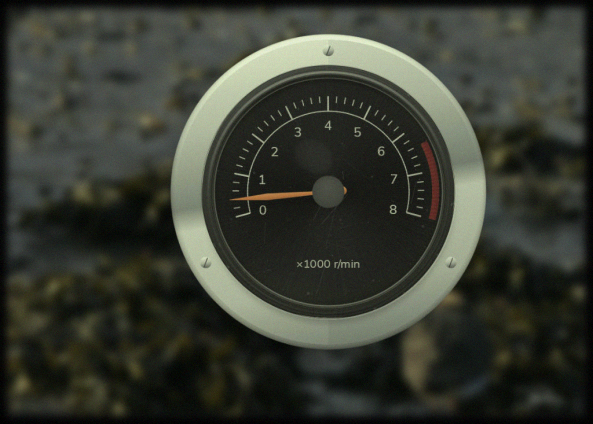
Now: 400
